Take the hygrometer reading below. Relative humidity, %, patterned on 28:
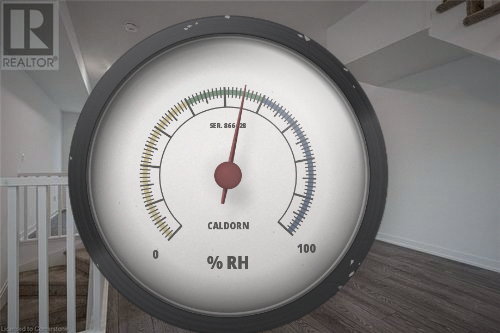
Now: 55
